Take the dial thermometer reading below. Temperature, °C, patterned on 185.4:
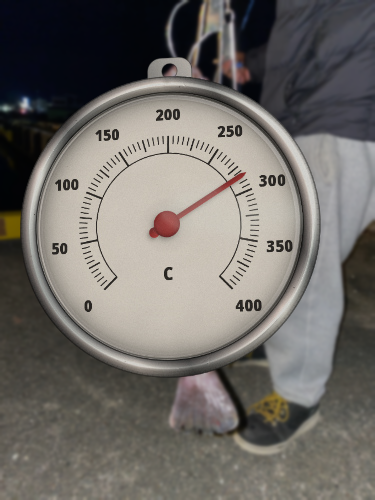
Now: 285
